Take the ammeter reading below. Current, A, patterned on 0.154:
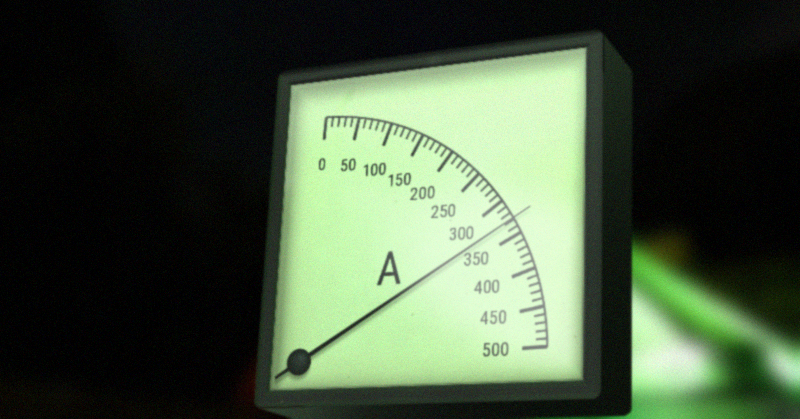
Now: 330
